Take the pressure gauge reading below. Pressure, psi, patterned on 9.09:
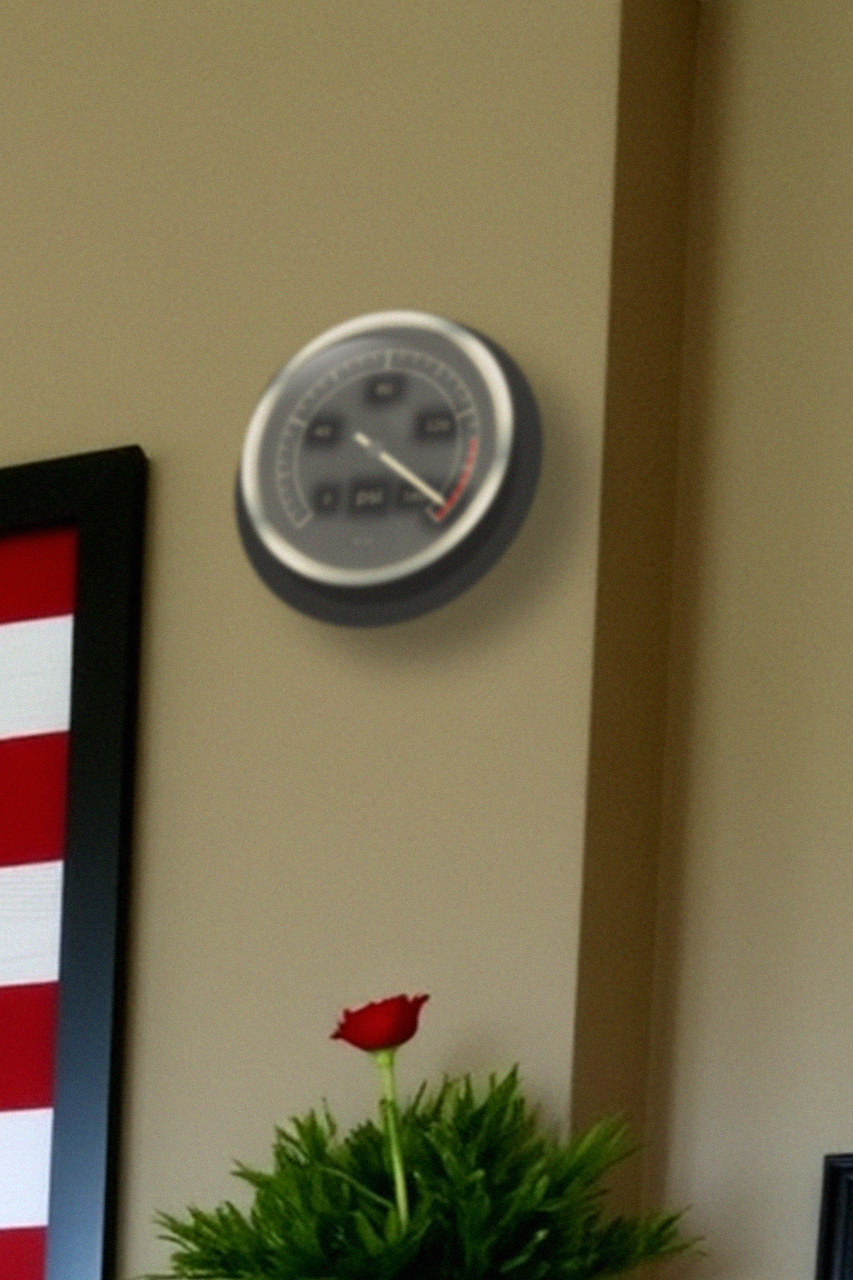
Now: 155
